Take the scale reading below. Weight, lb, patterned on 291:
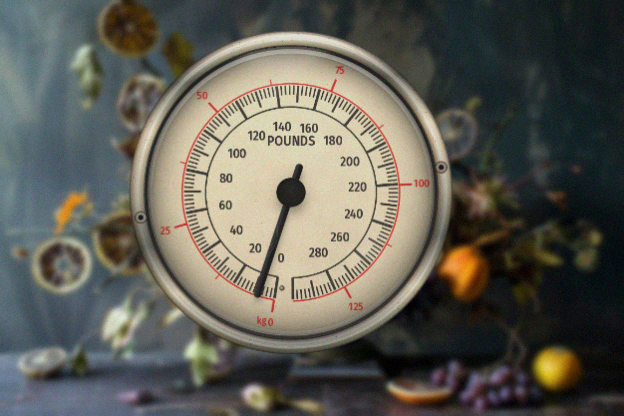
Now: 8
